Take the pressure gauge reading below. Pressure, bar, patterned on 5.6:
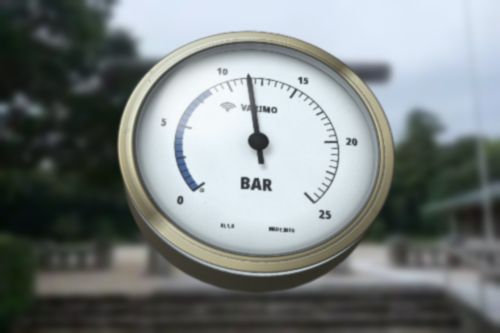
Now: 11.5
